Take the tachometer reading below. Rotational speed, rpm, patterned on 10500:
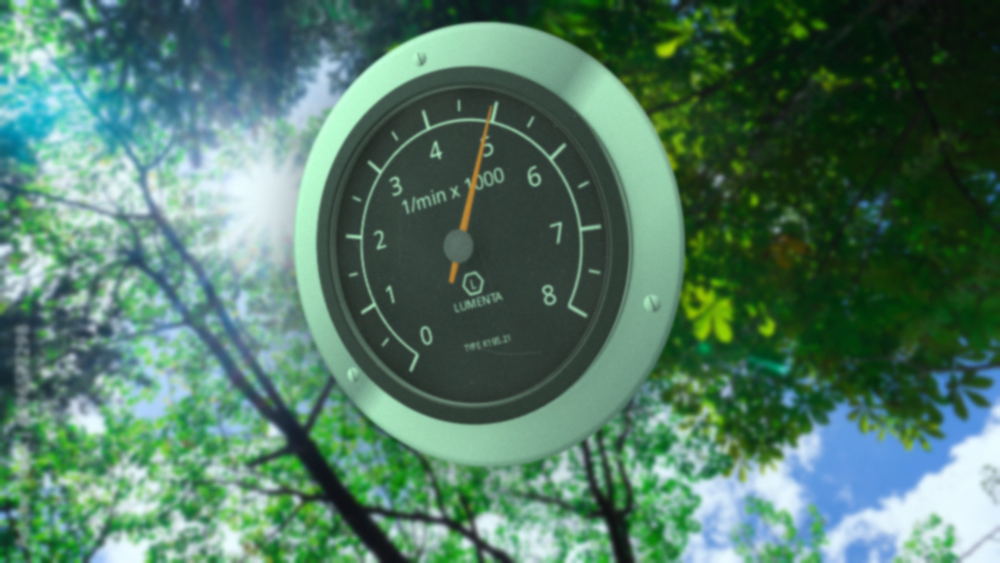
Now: 5000
